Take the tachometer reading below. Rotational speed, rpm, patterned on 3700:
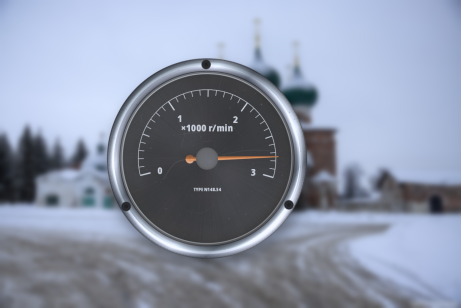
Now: 2750
